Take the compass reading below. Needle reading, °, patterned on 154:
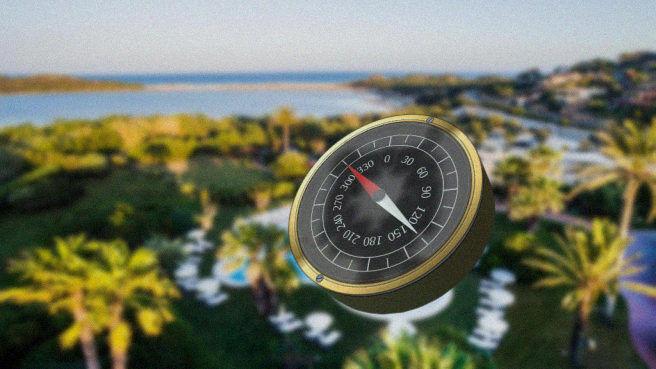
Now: 315
